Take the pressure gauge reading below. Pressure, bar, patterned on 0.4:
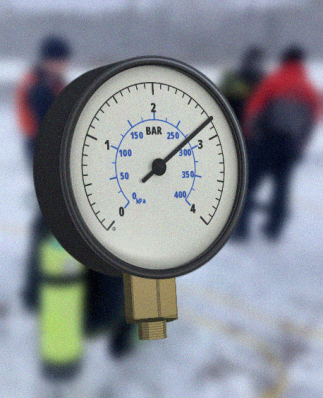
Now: 2.8
